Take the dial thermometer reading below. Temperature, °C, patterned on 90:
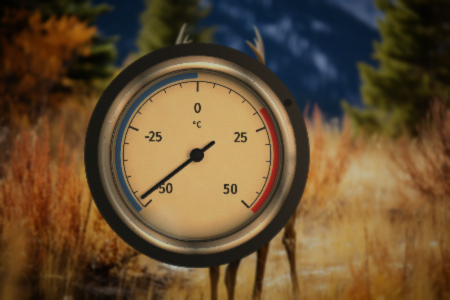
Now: -47.5
